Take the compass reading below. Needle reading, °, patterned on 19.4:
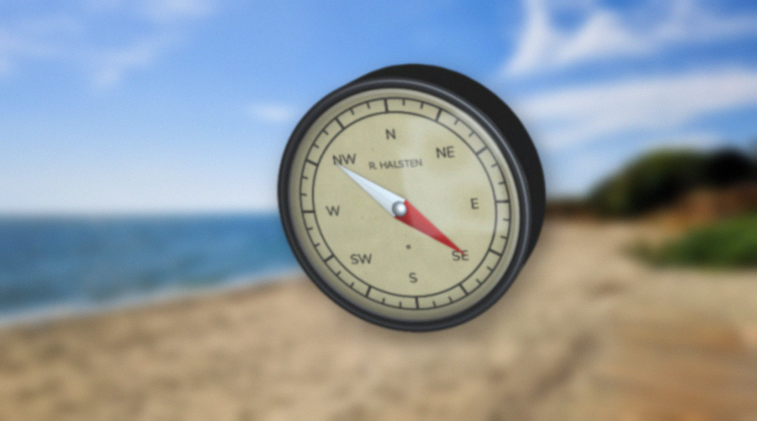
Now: 130
